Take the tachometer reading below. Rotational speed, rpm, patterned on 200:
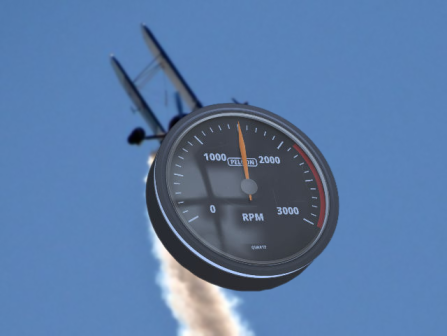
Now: 1500
